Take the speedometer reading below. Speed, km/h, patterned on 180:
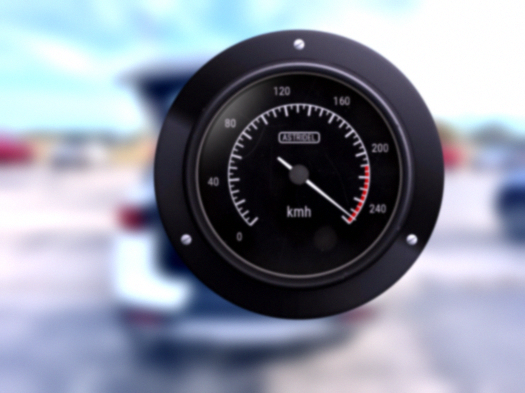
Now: 255
